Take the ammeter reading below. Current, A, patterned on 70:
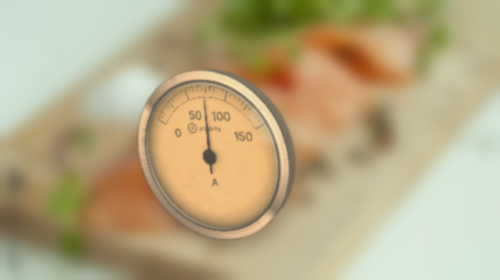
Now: 75
